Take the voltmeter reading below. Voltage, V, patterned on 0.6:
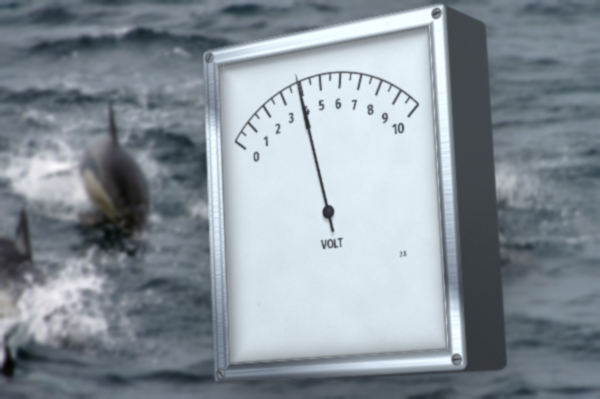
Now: 4
